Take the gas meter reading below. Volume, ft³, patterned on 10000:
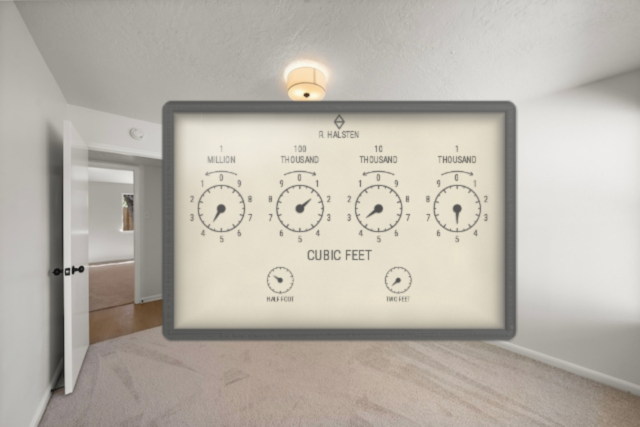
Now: 413500
